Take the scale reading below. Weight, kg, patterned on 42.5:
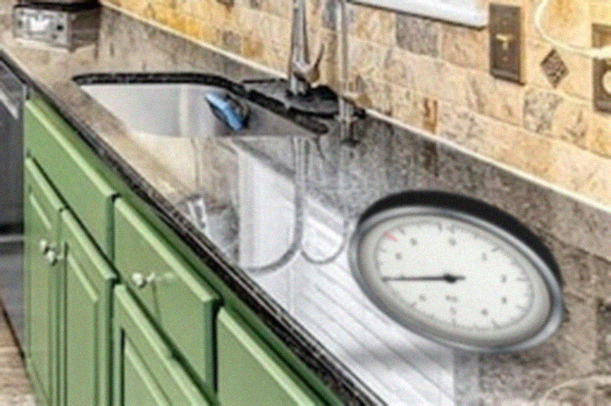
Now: 7
